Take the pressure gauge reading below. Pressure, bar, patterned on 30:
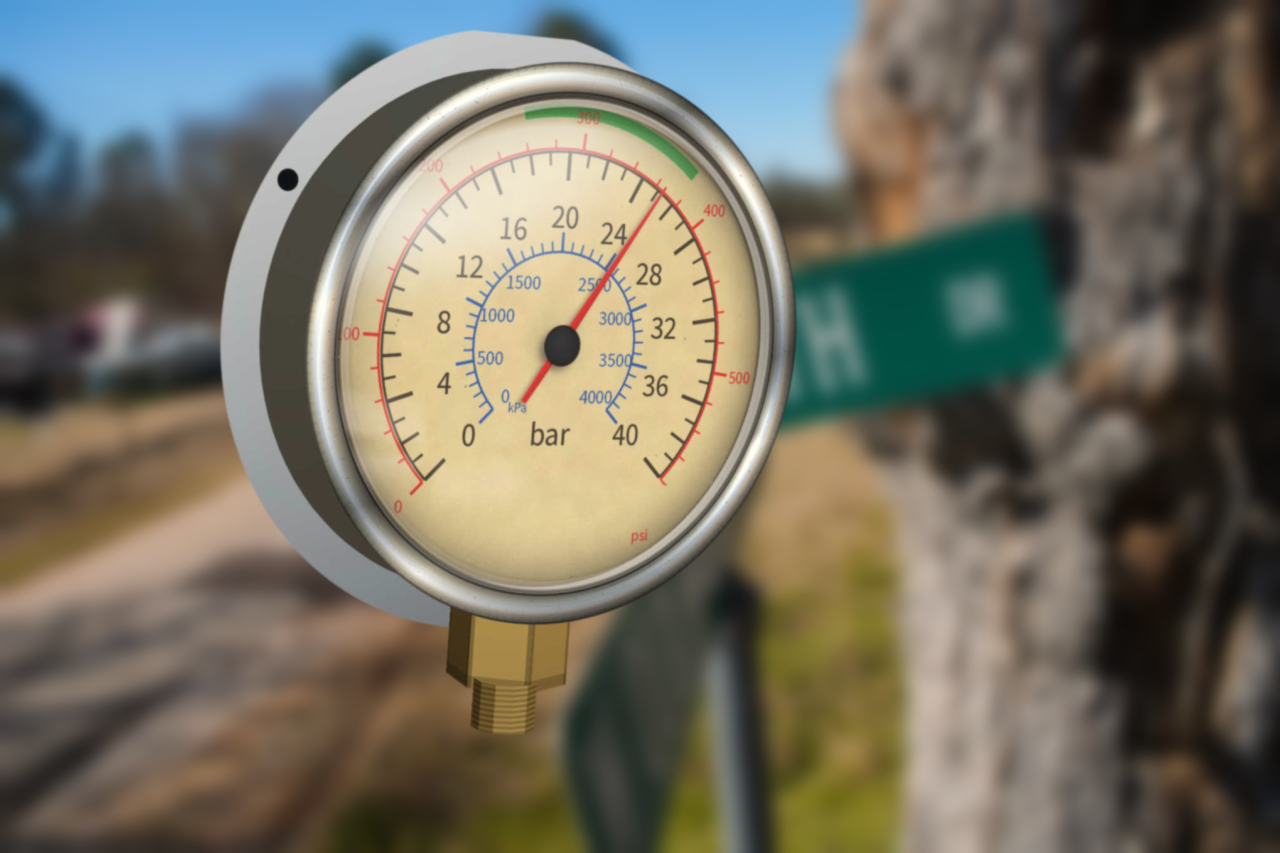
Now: 25
